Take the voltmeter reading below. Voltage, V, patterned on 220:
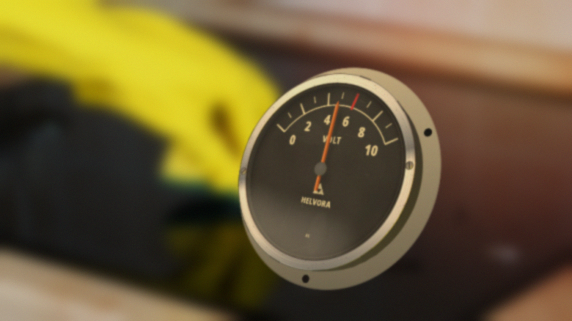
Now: 5
